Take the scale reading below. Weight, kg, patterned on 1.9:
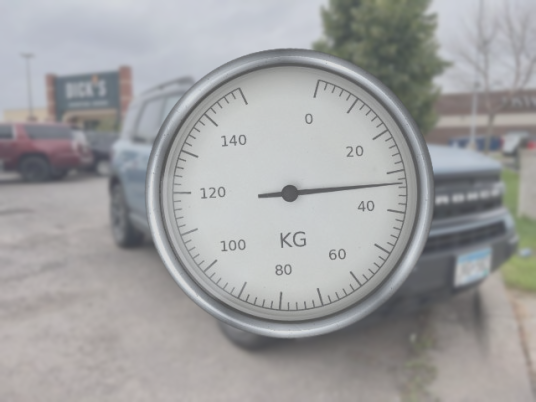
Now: 33
